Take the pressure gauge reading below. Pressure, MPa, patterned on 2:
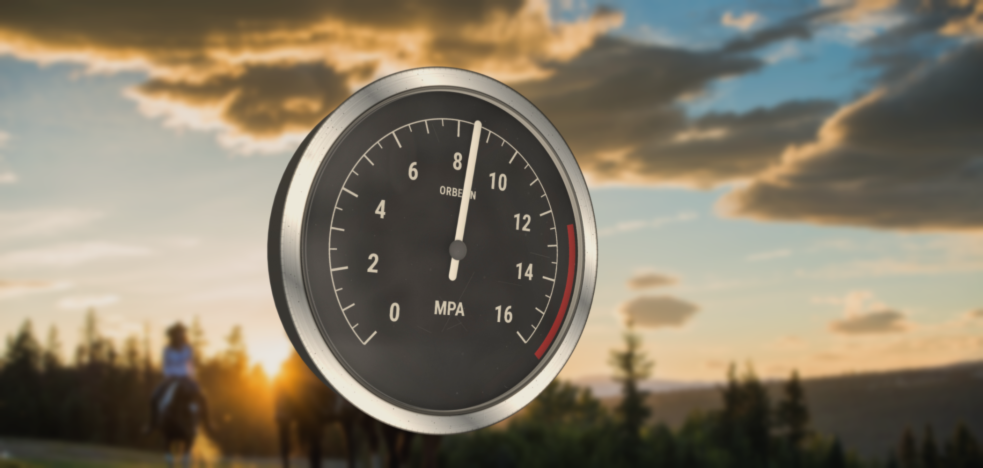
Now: 8.5
